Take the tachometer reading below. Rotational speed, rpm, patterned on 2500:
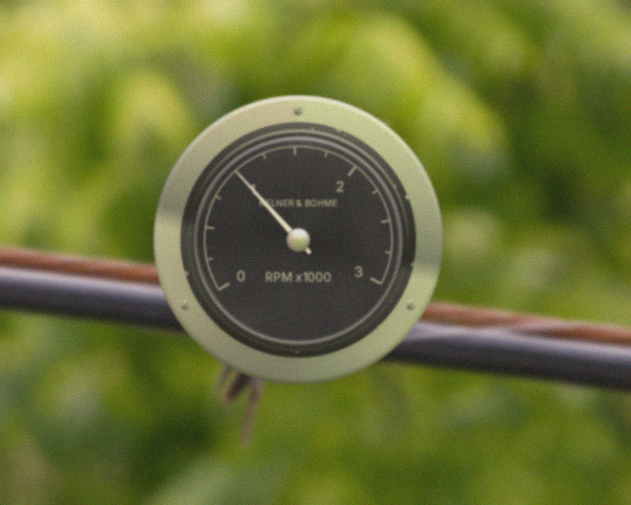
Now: 1000
